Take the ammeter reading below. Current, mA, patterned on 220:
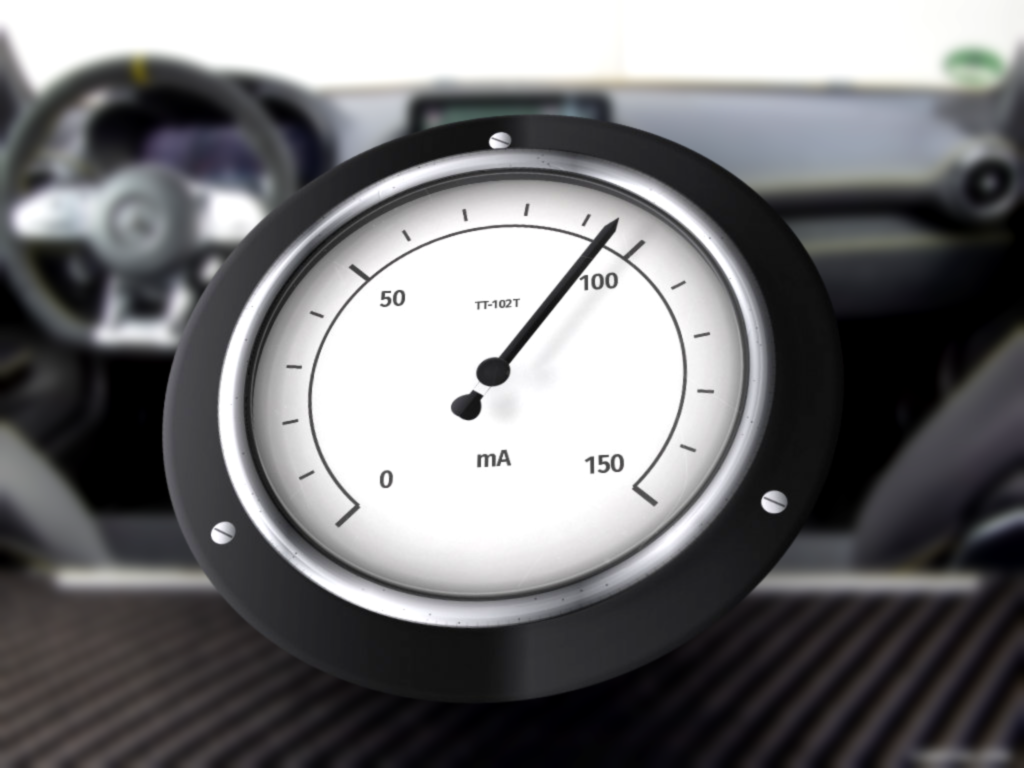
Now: 95
